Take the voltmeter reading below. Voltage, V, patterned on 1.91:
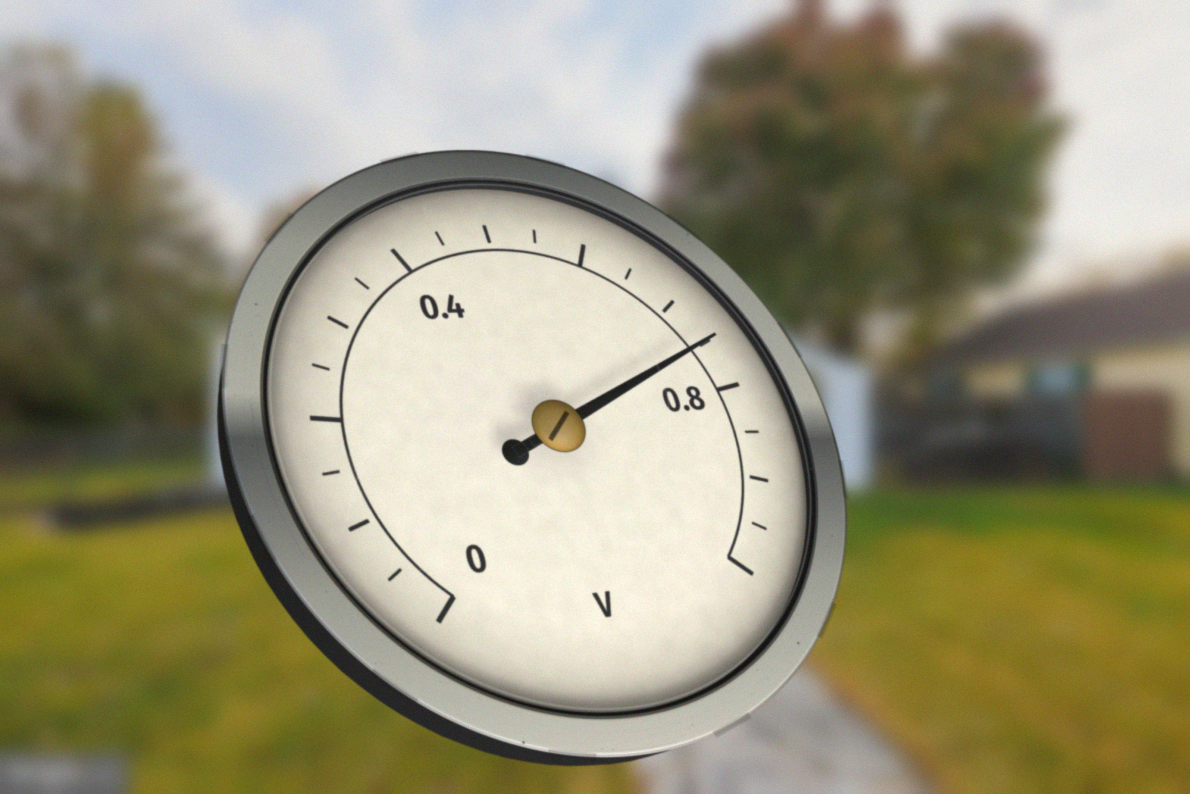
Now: 0.75
